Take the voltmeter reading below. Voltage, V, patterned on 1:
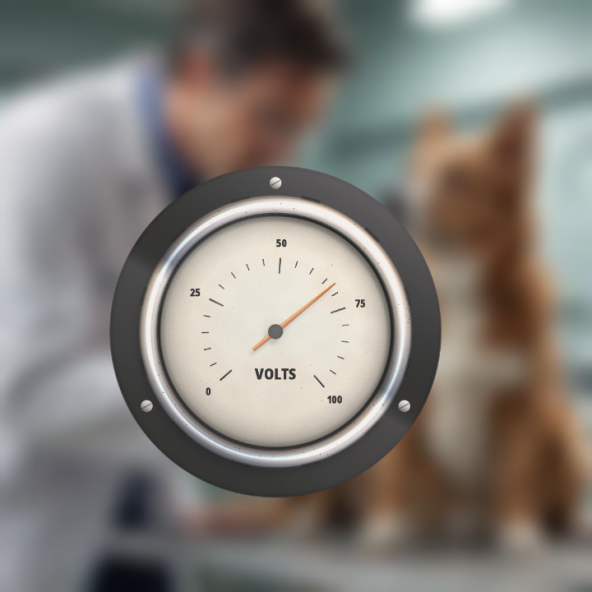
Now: 67.5
